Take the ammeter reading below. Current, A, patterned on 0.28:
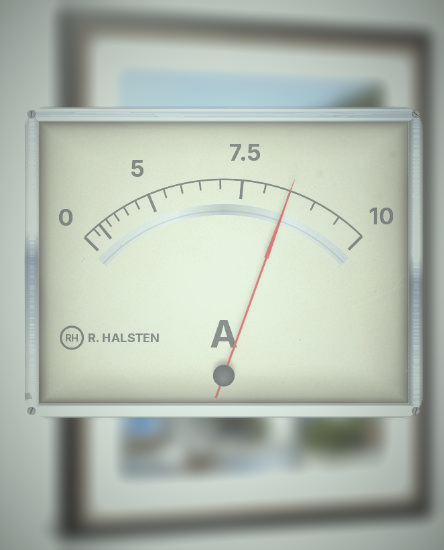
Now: 8.5
